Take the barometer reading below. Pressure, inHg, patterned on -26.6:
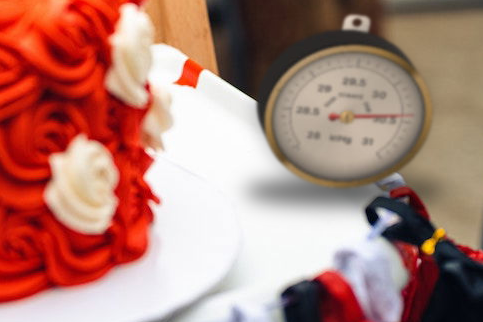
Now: 30.4
